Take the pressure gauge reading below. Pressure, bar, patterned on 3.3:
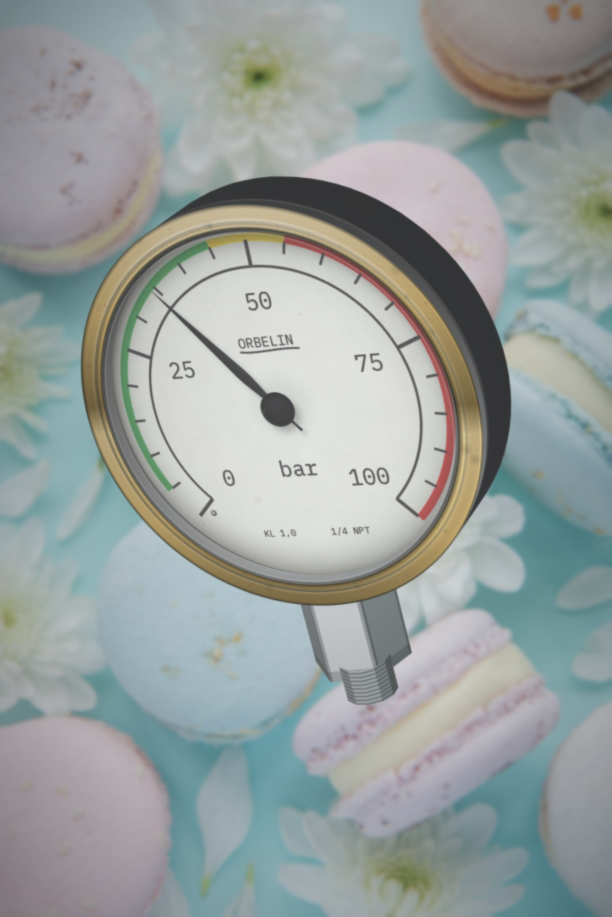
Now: 35
